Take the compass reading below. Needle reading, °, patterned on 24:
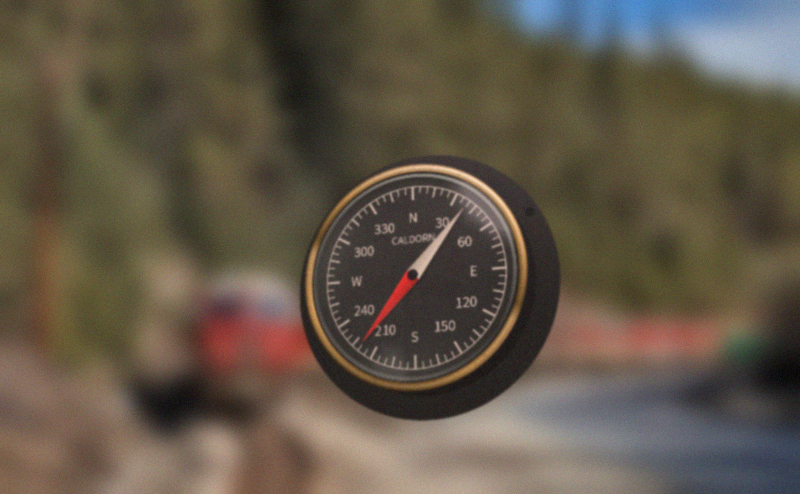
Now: 220
